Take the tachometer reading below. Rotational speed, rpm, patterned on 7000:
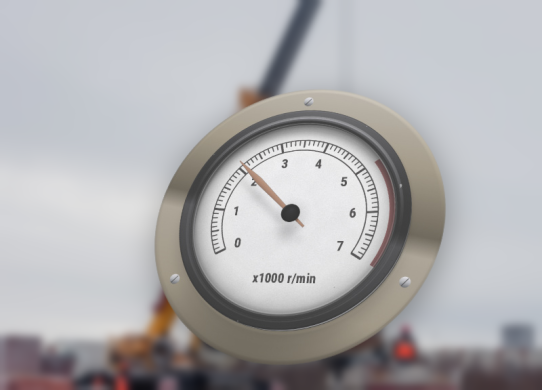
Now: 2100
